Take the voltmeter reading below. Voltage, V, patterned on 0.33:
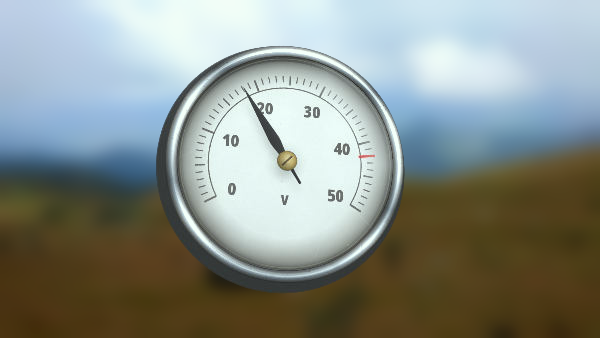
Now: 18
